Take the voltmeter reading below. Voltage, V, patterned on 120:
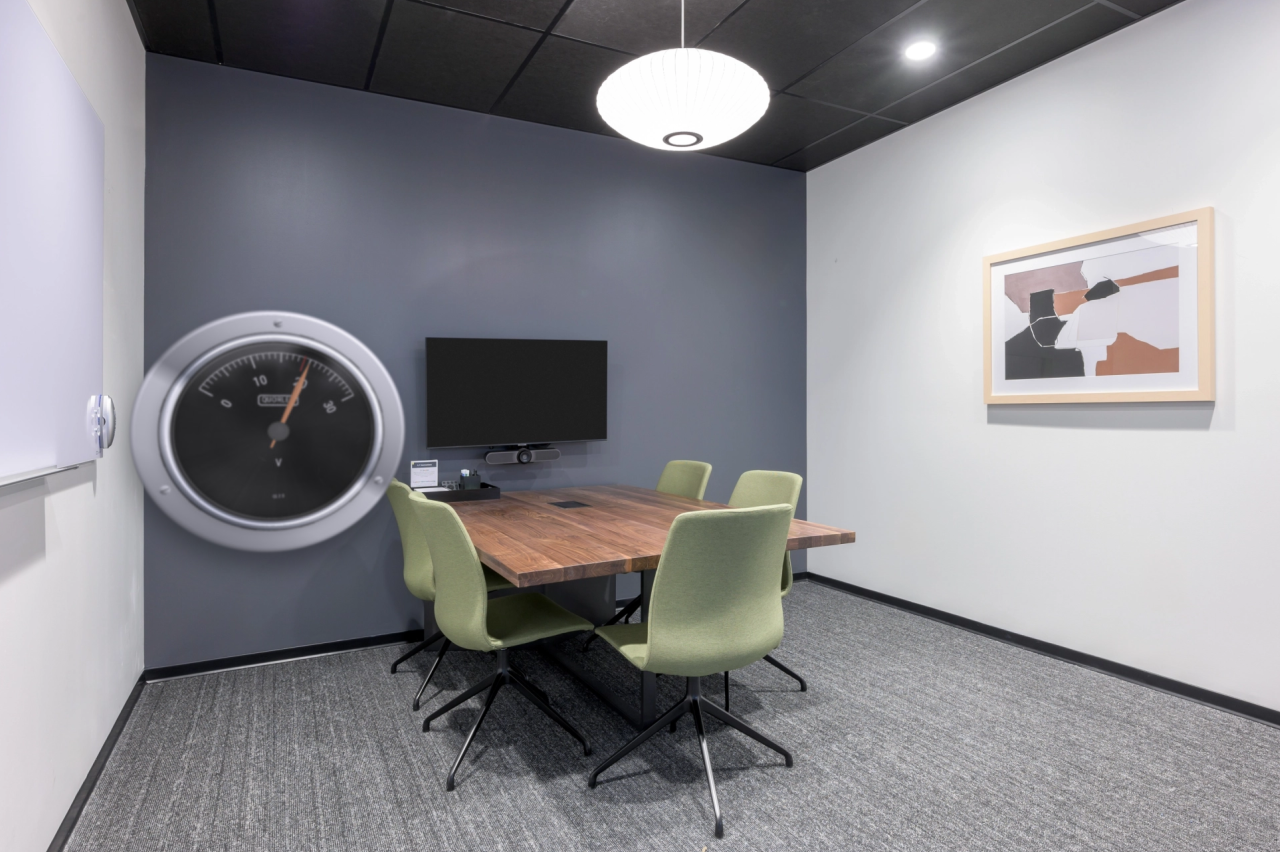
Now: 20
